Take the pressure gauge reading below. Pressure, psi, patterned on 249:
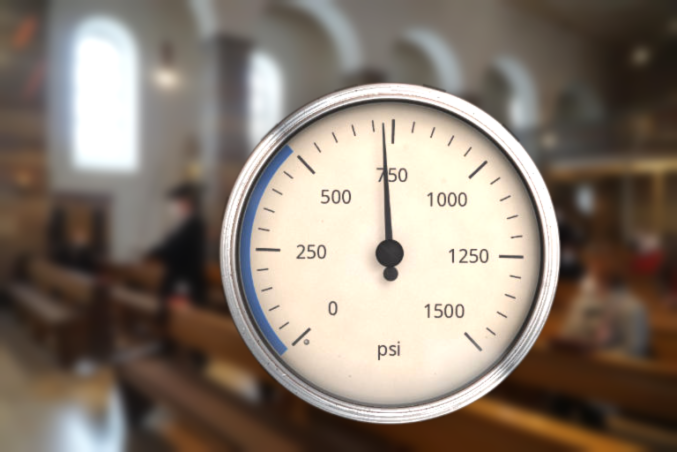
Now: 725
